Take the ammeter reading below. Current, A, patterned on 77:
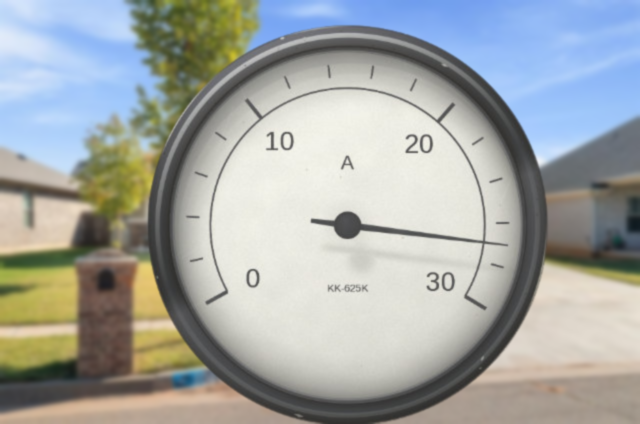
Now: 27
